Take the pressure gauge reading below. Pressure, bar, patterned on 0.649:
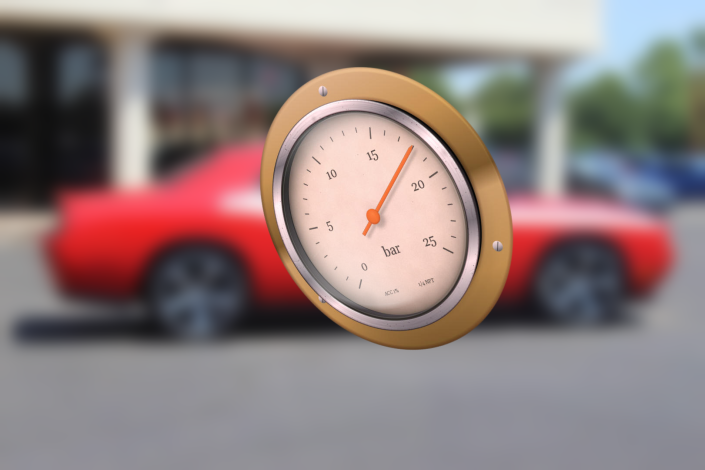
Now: 18
